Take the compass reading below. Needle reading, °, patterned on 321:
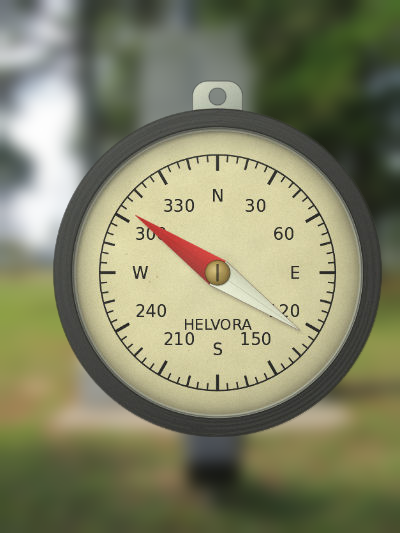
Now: 305
